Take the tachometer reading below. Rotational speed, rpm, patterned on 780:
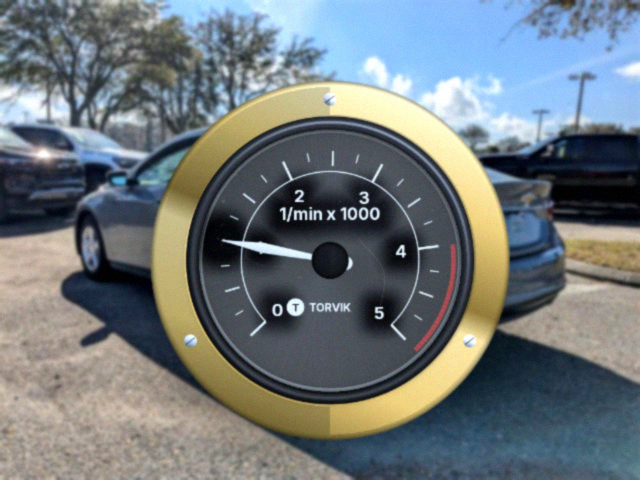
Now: 1000
